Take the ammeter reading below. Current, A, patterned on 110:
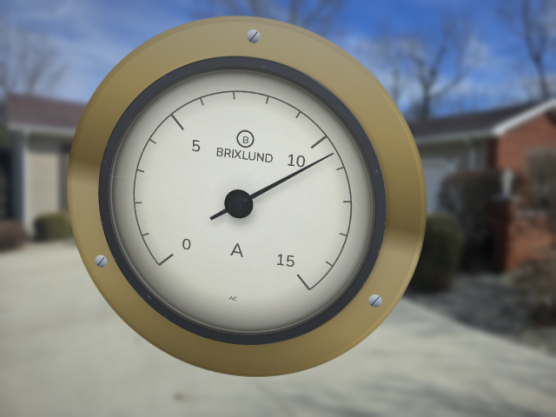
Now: 10.5
